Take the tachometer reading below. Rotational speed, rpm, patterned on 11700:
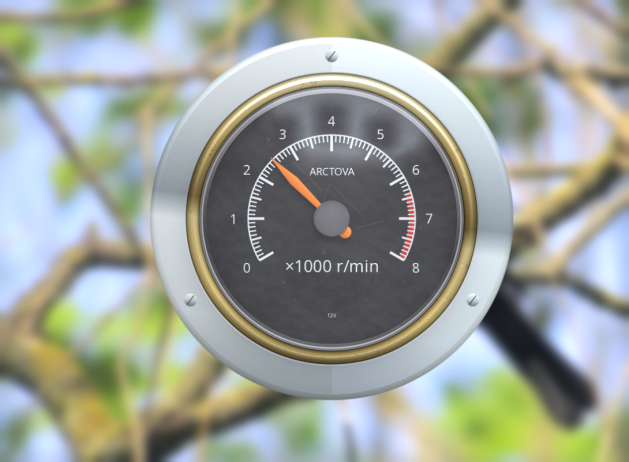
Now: 2500
